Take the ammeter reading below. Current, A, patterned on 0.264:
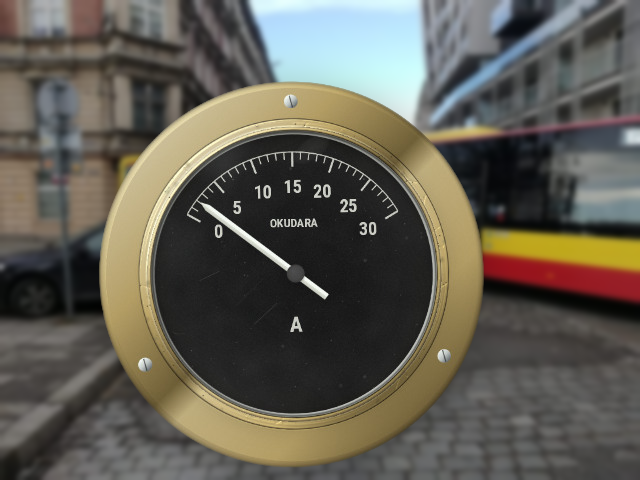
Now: 2
